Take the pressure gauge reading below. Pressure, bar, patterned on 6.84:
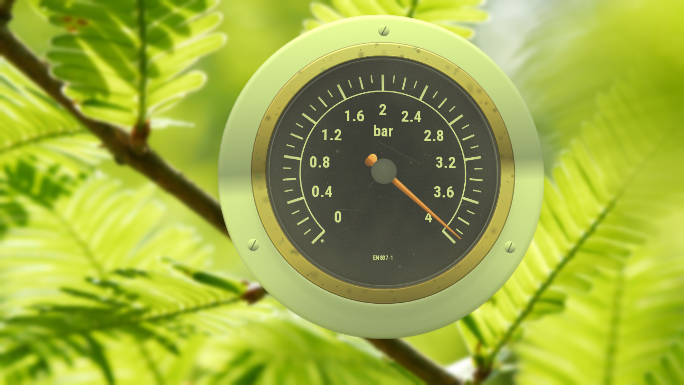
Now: 3.95
